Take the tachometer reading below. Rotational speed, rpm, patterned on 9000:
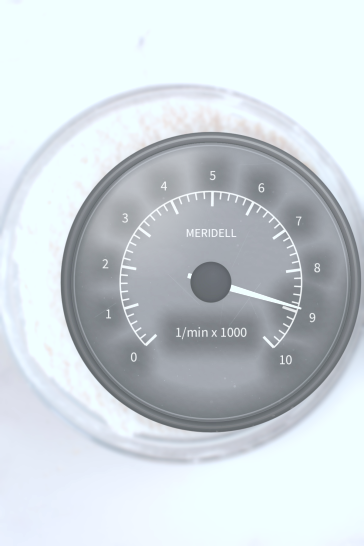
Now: 8900
